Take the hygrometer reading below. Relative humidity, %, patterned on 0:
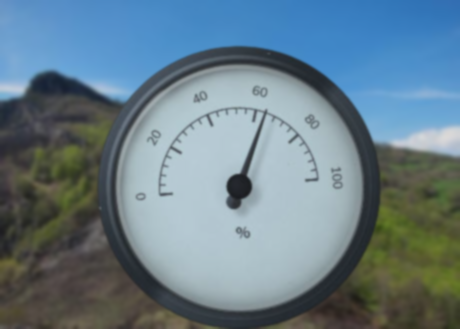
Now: 64
